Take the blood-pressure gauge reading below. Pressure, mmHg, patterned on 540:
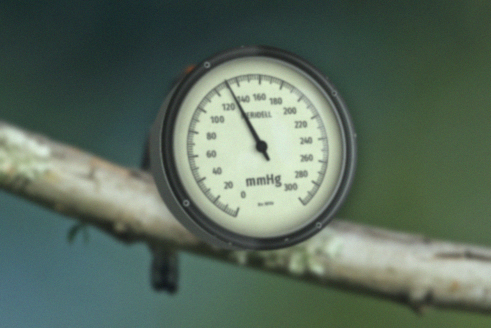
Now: 130
